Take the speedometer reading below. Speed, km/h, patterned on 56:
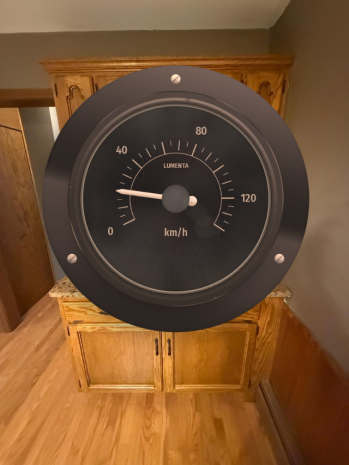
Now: 20
